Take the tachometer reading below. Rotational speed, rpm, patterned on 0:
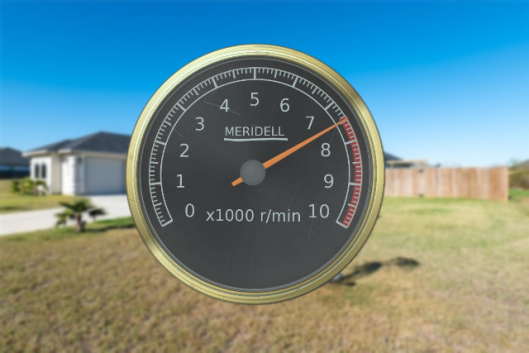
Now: 7500
